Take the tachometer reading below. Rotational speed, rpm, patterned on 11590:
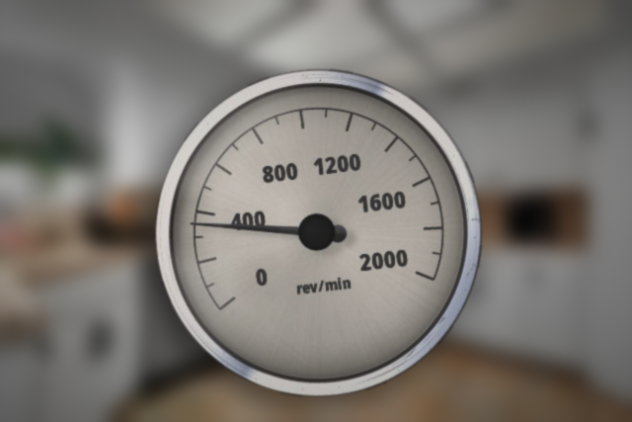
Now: 350
